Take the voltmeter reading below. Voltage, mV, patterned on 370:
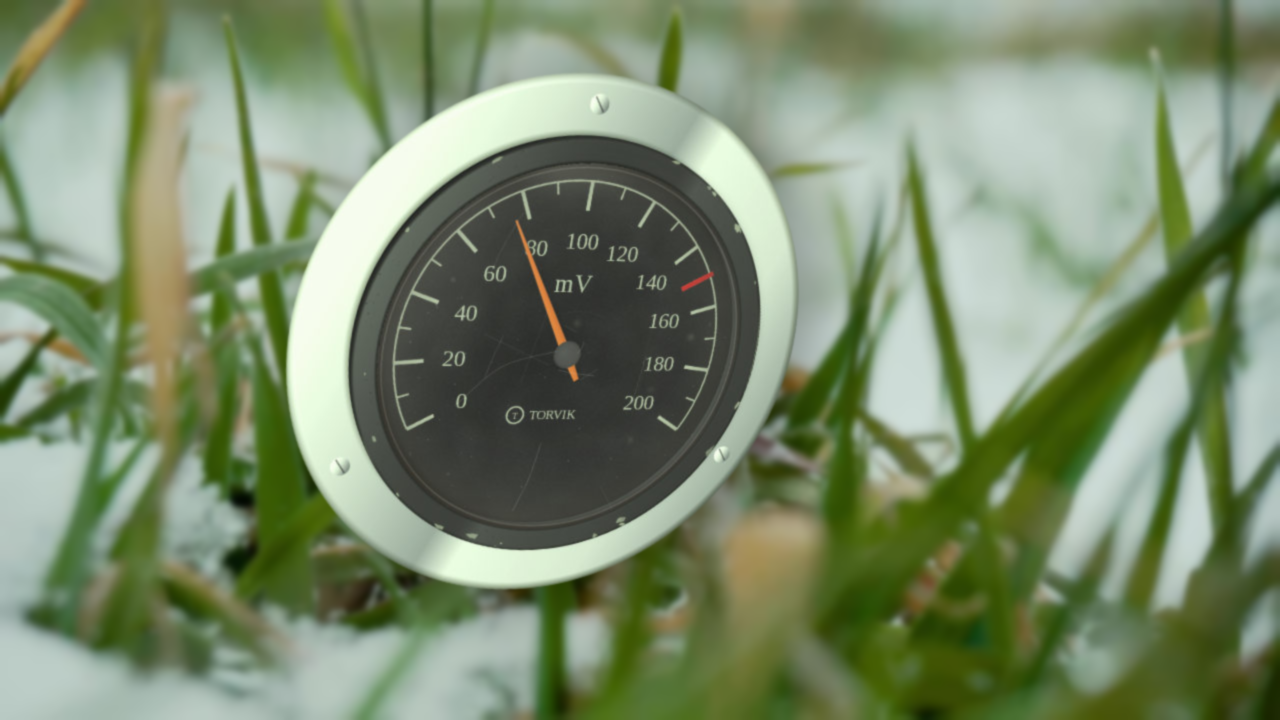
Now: 75
